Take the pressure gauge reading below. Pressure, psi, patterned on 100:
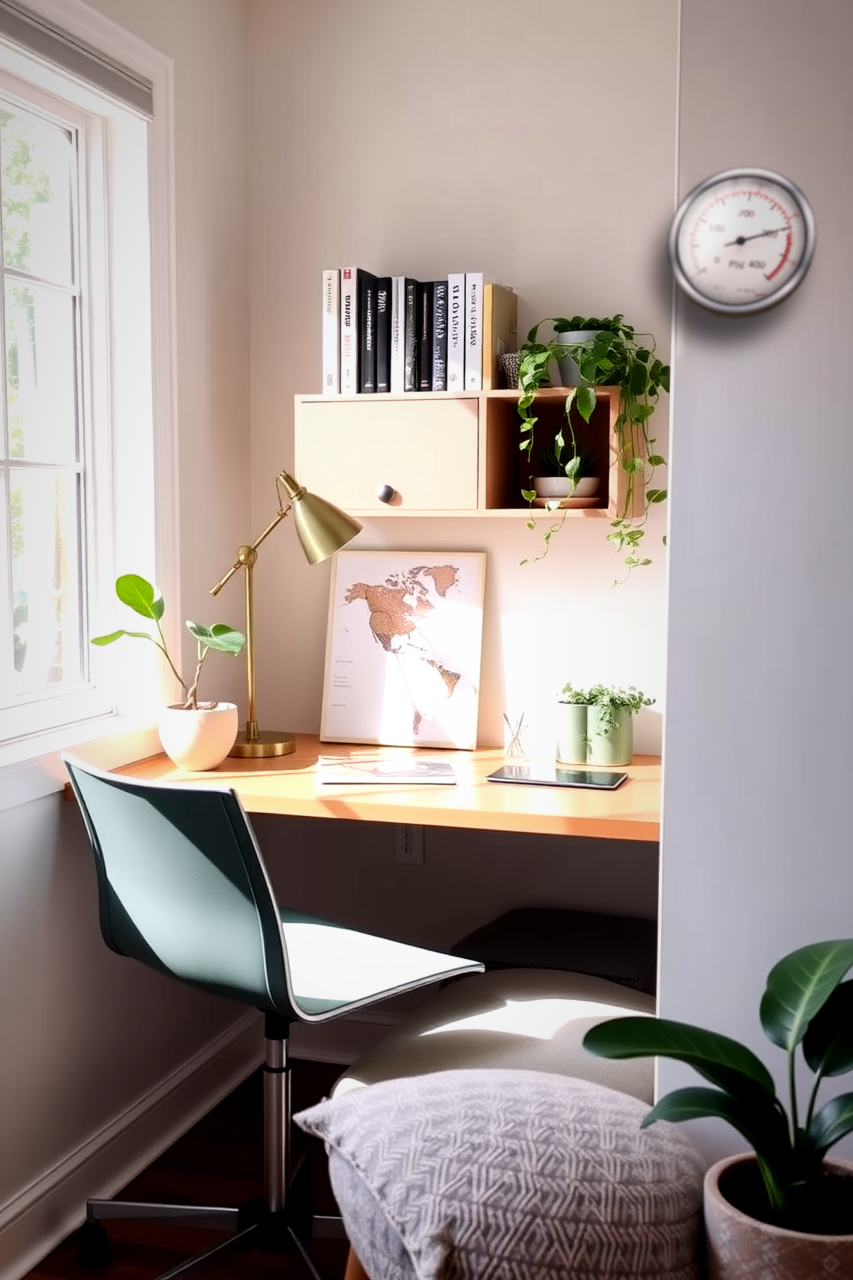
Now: 300
